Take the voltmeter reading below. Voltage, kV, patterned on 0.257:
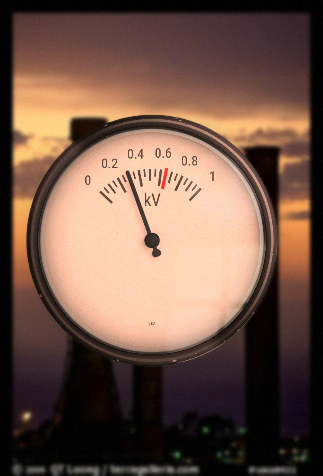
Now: 0.3
